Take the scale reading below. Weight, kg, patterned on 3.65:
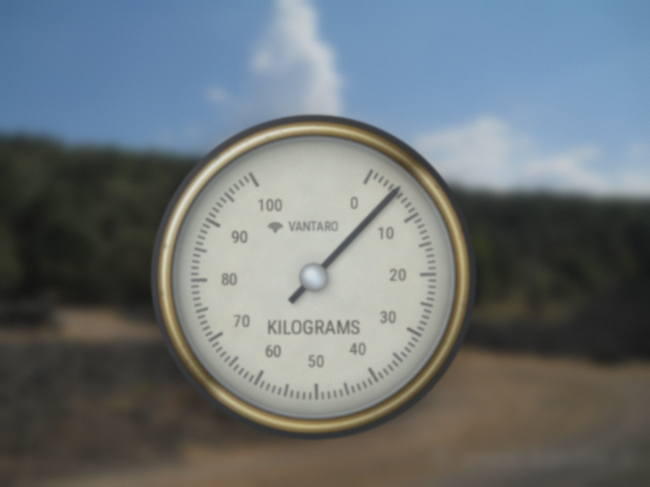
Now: 5
